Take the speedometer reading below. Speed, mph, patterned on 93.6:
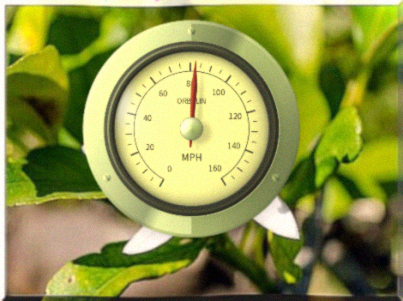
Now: 82.5
